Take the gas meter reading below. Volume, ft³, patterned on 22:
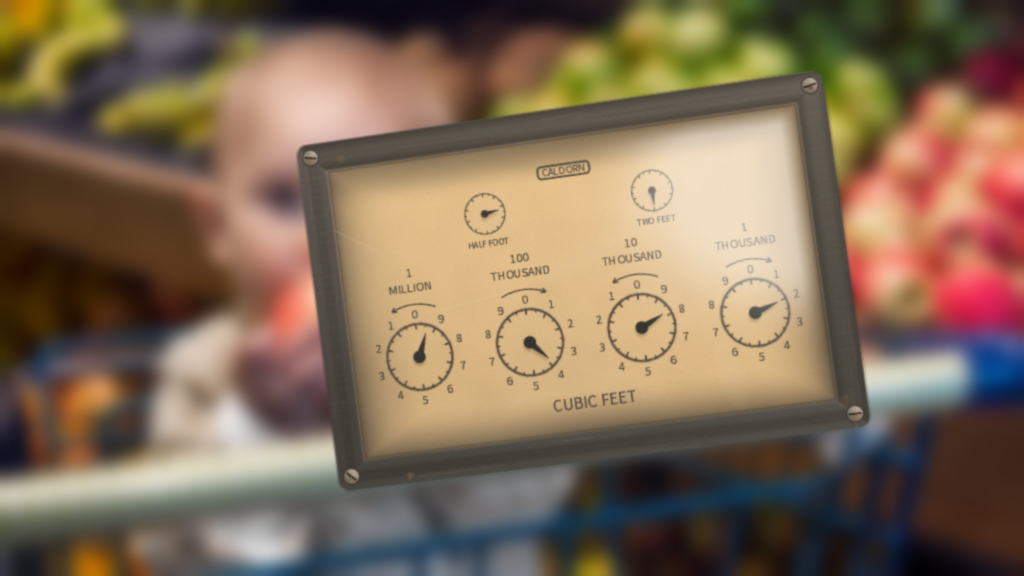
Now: 938200
